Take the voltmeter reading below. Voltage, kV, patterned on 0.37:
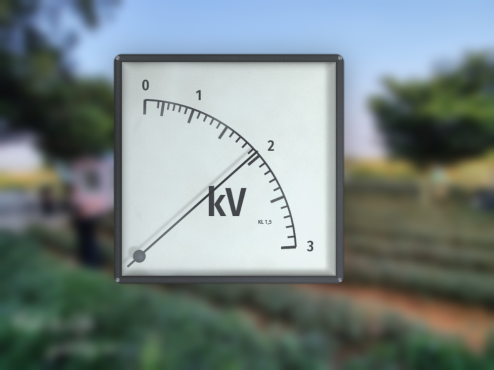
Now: 1.95
